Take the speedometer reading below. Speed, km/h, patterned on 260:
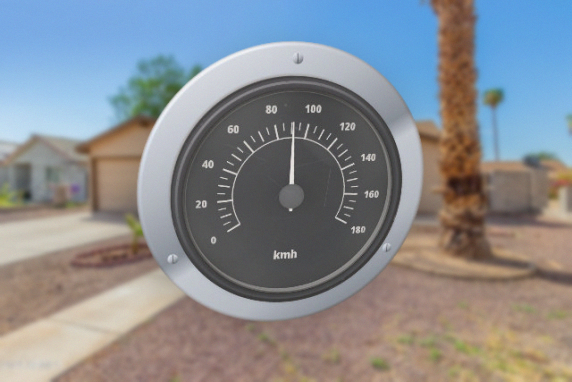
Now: 90
